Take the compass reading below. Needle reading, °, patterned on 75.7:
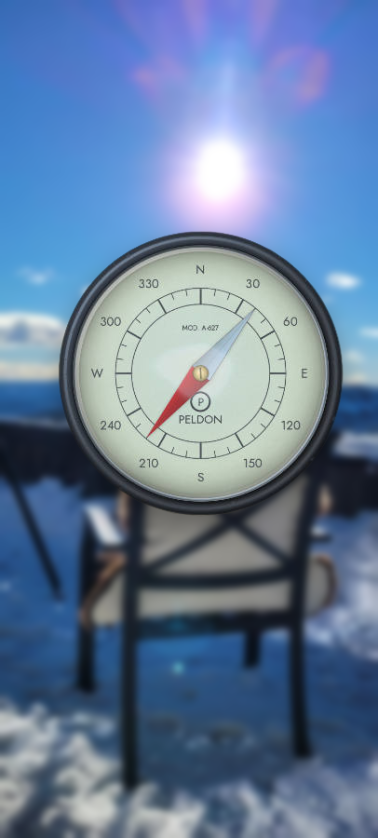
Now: 220
